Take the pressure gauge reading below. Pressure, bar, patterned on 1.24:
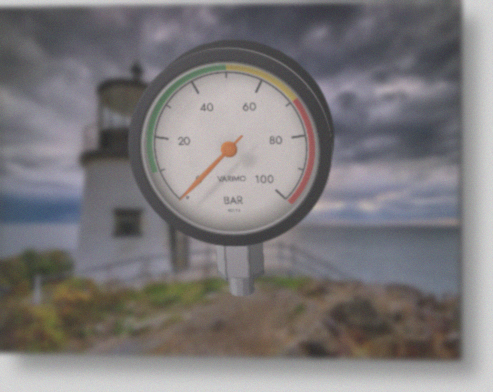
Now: 0
